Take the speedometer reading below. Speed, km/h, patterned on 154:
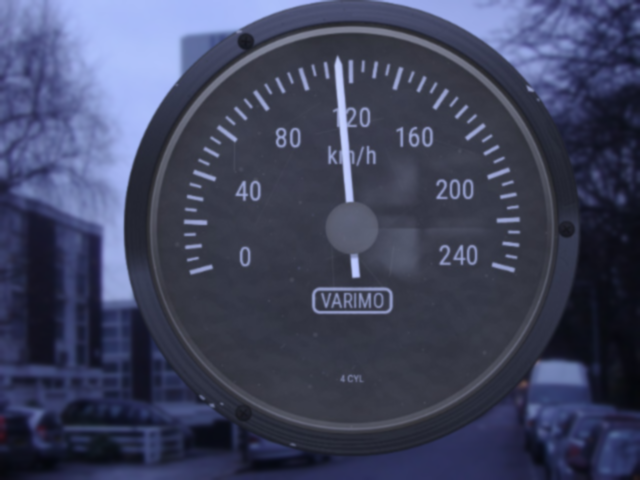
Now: 115
